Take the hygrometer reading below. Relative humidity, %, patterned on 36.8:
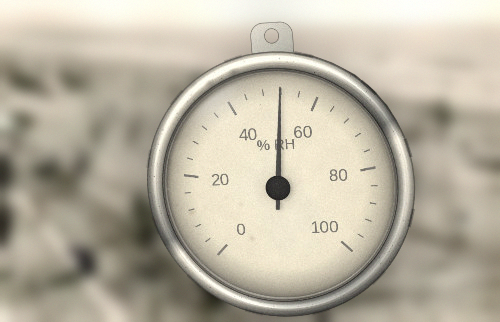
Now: 52
